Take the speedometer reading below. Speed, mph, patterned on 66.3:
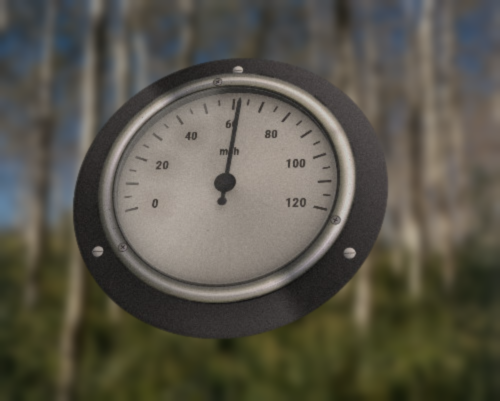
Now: 62.5
